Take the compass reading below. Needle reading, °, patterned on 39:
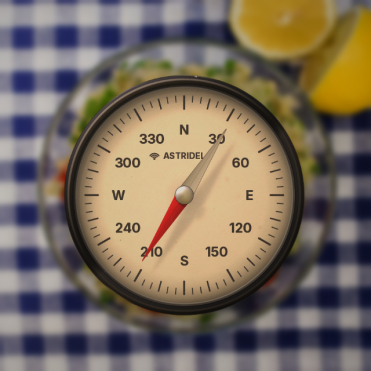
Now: 212.5
